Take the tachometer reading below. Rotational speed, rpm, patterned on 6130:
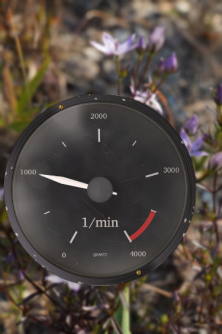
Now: 1000
